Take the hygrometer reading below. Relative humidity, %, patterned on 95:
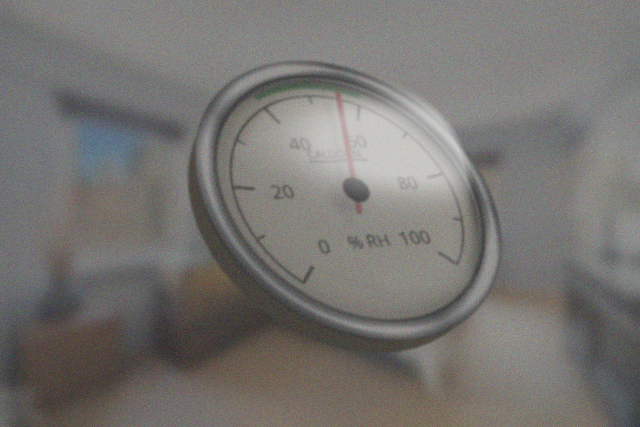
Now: 55
